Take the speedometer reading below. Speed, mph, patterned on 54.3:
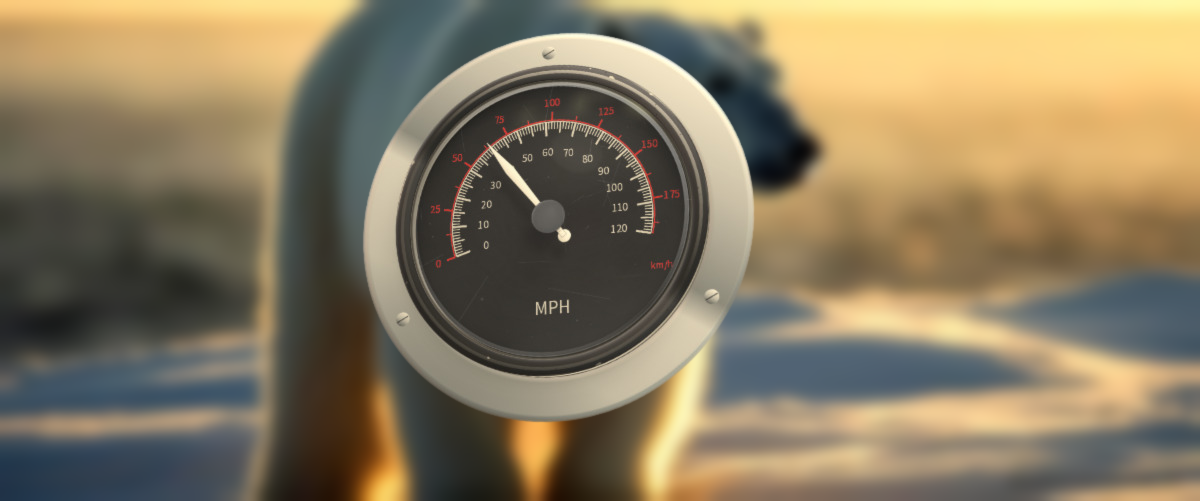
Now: 40
